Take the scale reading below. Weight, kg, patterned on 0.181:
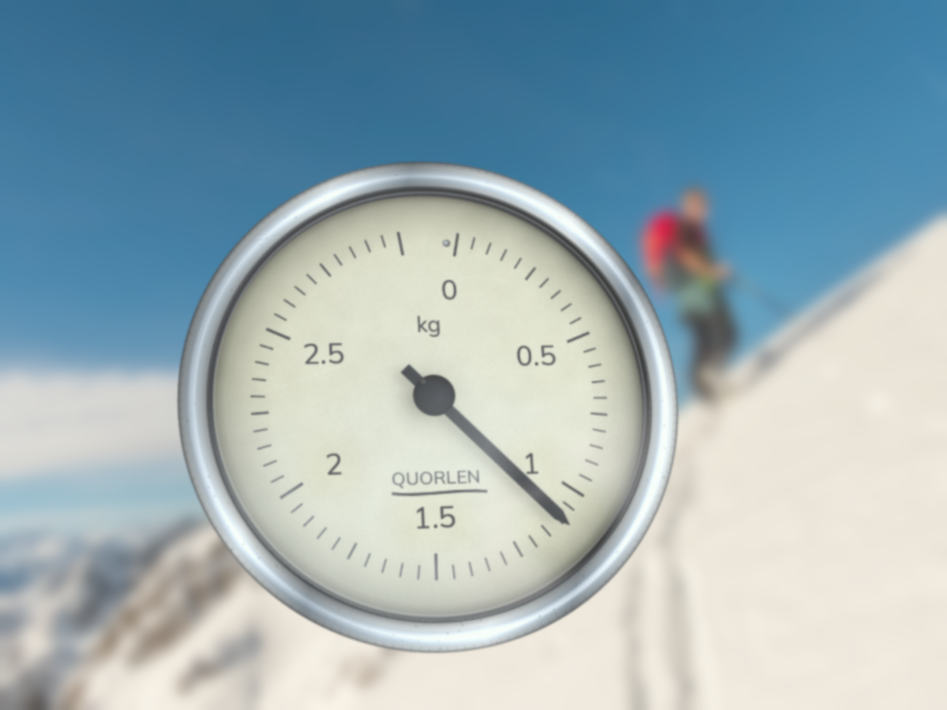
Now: 1.1
